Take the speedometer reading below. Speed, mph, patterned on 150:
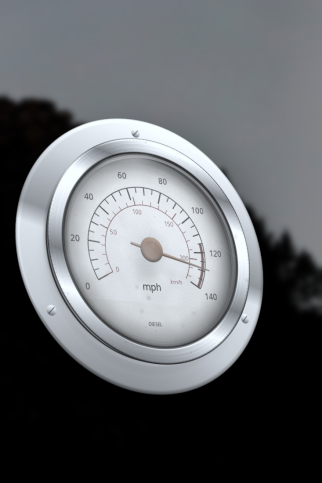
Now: 130
